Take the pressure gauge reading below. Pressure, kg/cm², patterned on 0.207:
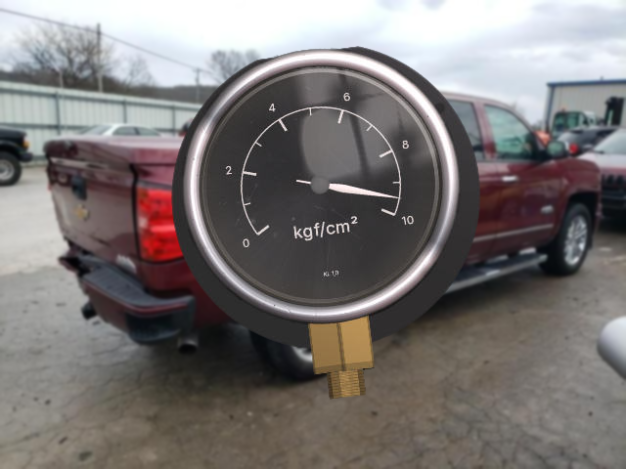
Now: 9.5
